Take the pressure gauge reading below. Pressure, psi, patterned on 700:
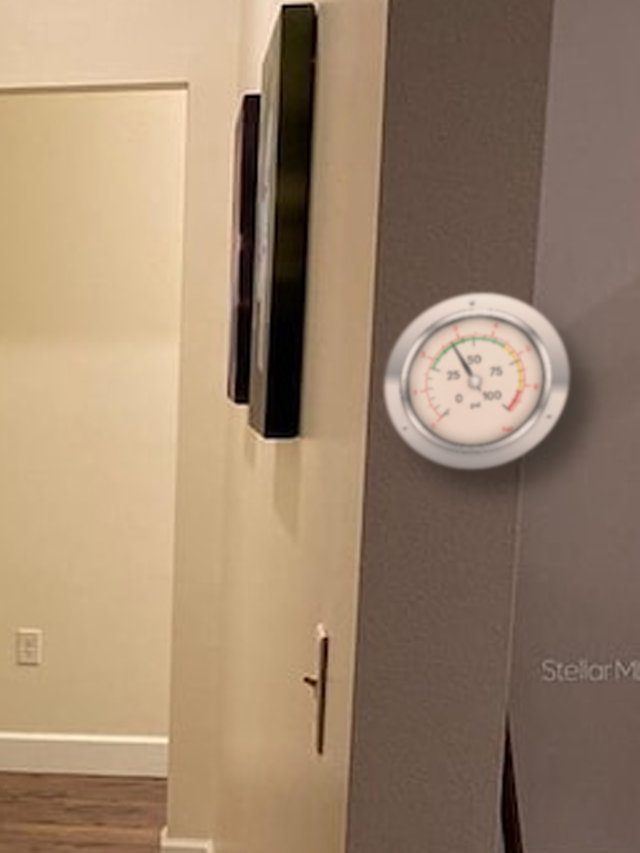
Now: 40
